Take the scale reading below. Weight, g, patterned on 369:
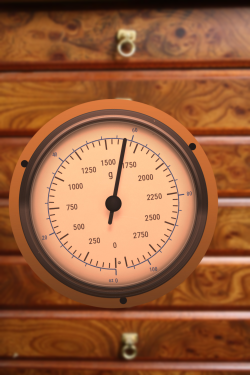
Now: 1650
